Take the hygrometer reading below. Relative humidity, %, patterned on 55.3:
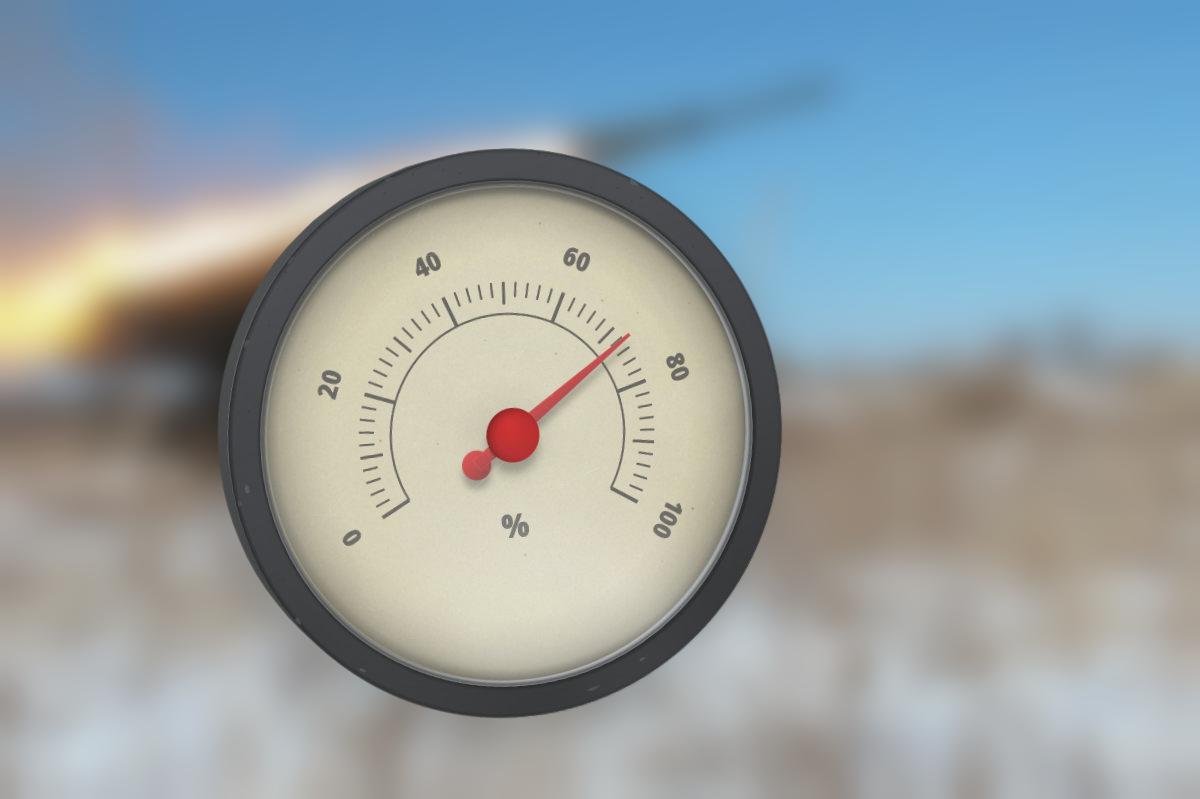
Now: 72
